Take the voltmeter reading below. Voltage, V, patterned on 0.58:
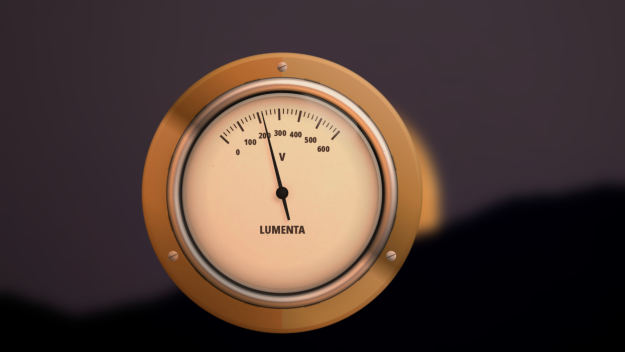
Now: 220
